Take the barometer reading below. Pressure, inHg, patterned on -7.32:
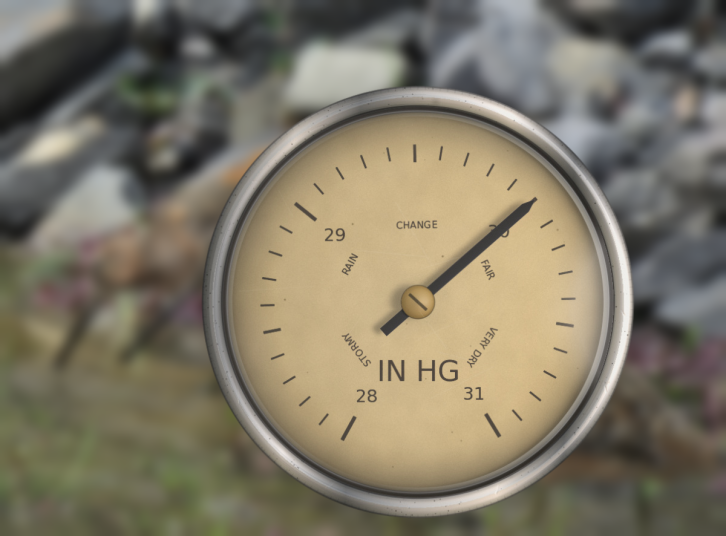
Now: 30
